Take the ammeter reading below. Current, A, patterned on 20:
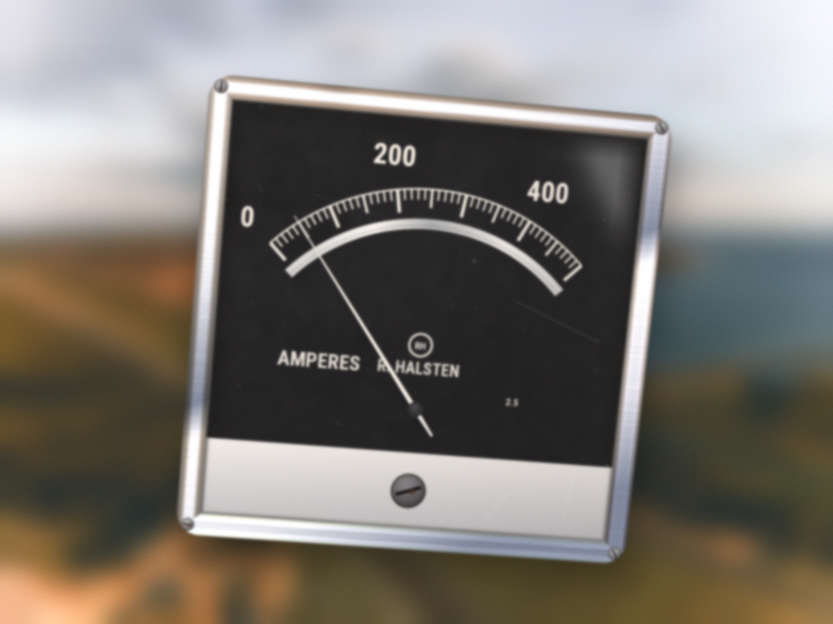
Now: 50
